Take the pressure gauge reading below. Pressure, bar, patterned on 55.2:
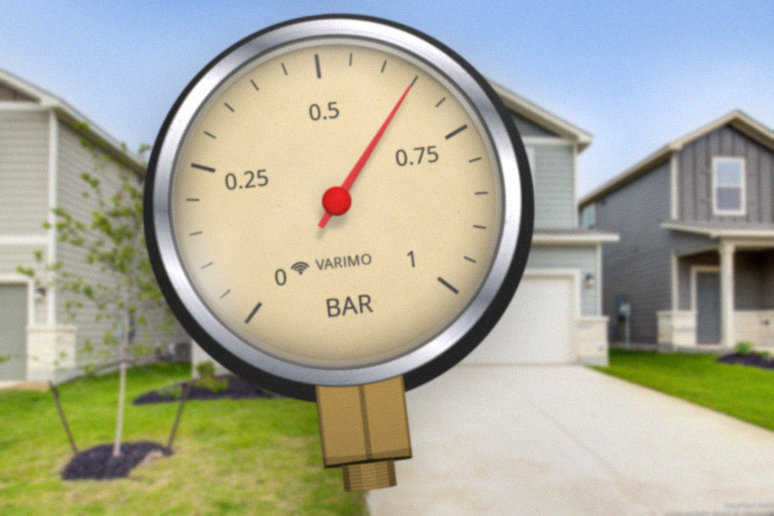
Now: 0.65
